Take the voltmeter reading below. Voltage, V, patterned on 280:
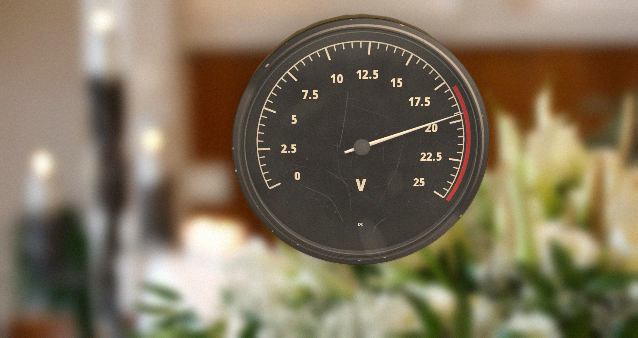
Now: 19.5
